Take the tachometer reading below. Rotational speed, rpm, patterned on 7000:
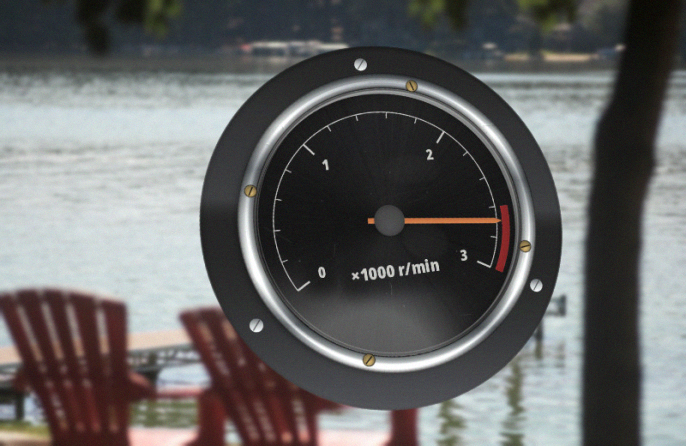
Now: 2700
